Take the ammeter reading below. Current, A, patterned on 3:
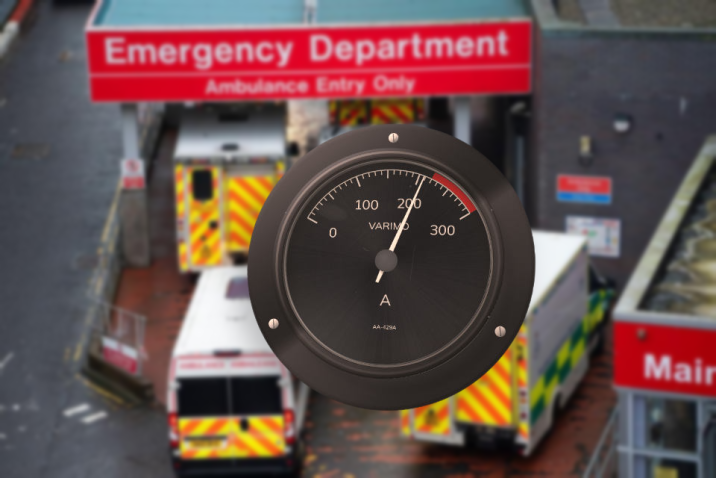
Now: 210
